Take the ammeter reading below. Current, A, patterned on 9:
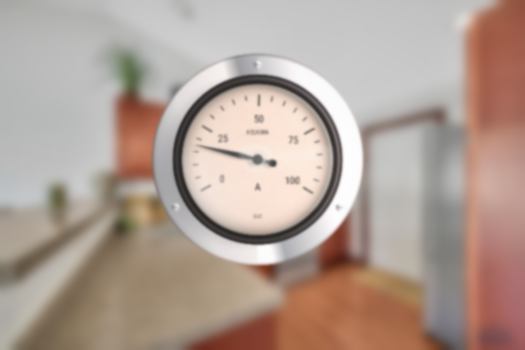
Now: 17.5
